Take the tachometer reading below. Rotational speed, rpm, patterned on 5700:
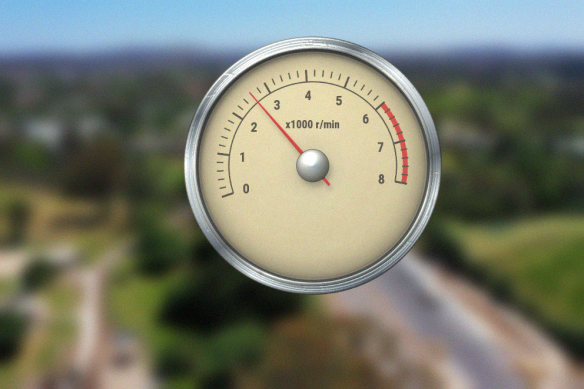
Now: 2600
